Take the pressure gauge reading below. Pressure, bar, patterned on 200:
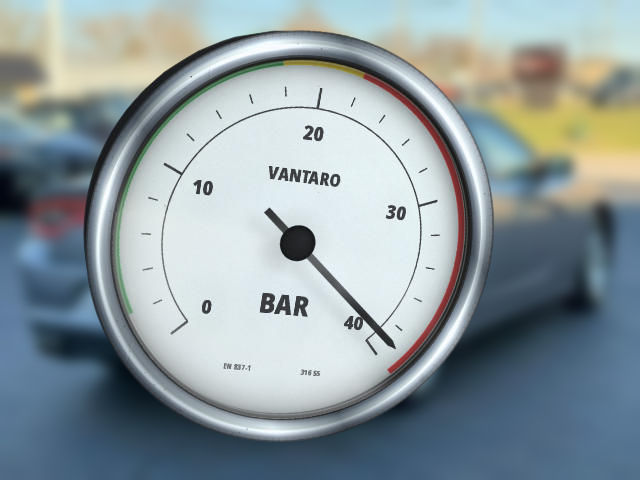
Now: 39
